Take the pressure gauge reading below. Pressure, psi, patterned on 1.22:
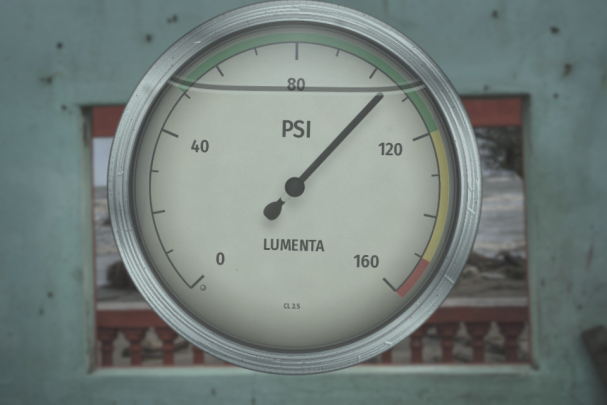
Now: 105
